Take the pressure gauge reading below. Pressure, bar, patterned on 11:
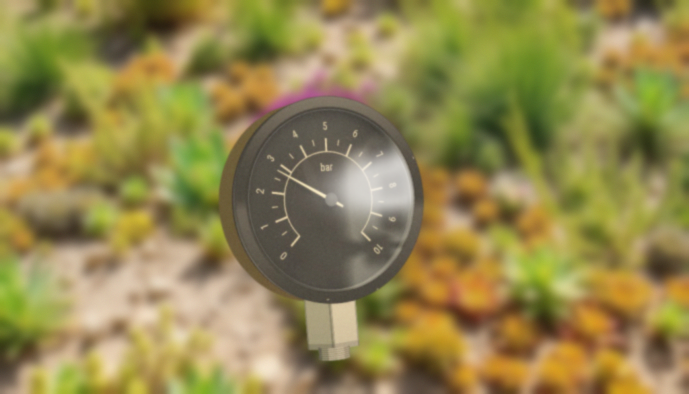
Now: 2.75
